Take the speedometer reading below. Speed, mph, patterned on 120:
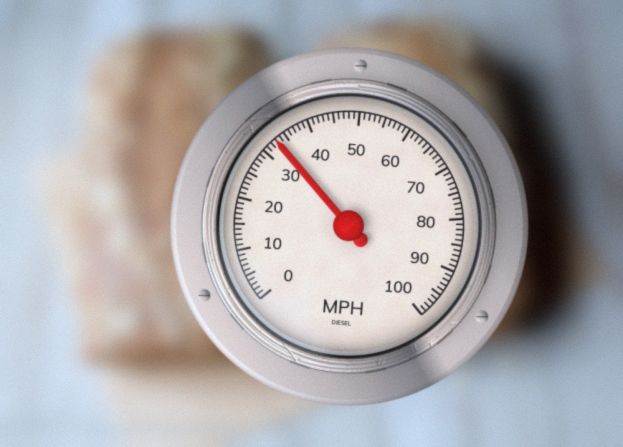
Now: 33
